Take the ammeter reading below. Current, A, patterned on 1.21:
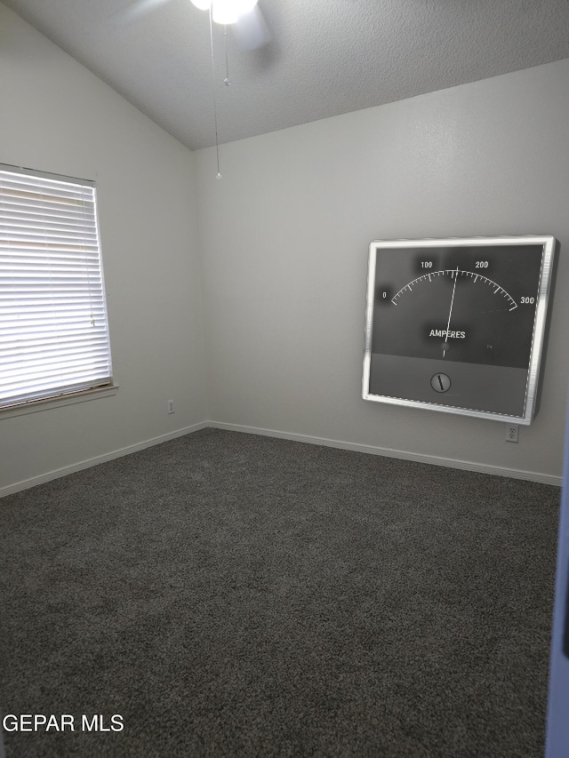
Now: 160
